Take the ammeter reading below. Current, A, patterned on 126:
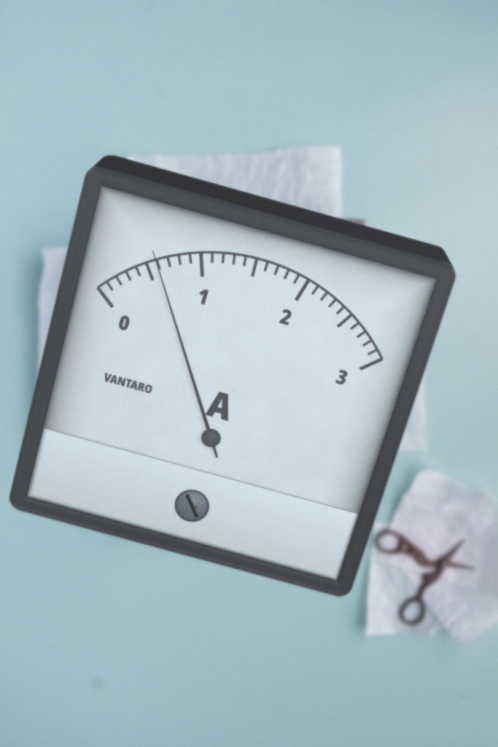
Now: 0.6
